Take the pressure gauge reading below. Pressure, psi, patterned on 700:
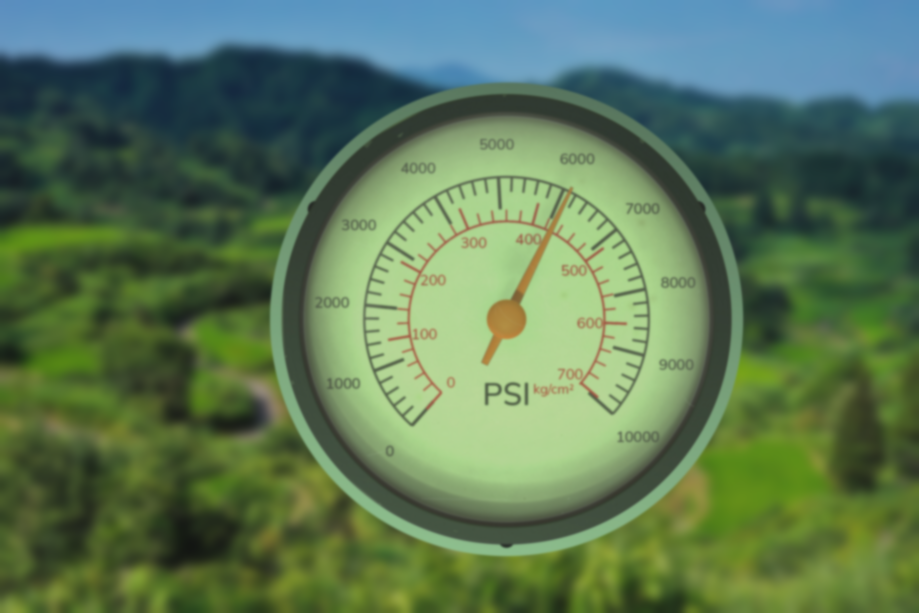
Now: 6100
